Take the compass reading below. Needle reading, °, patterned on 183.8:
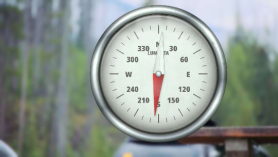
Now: 185
